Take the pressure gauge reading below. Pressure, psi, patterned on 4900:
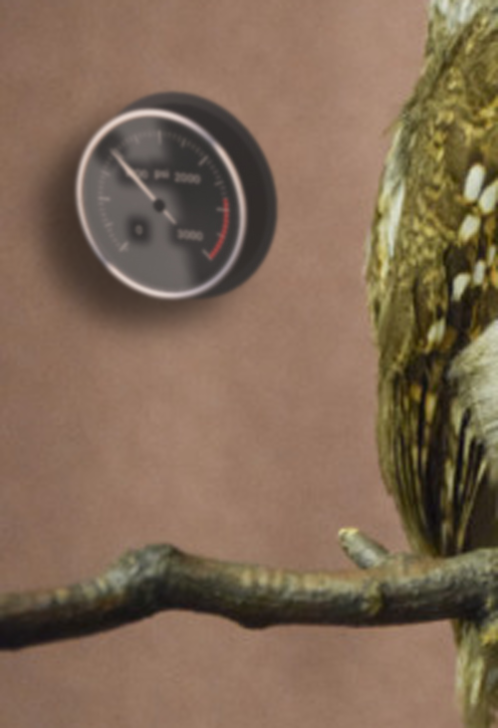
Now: 1000
